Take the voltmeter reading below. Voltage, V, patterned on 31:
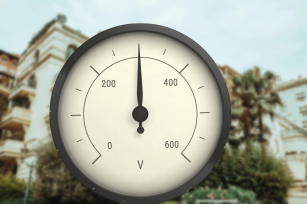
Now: 300
